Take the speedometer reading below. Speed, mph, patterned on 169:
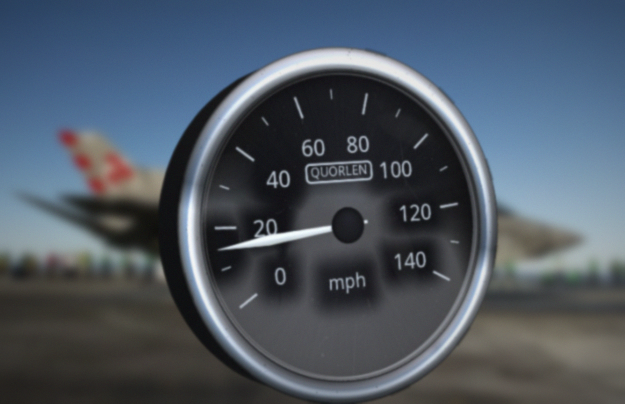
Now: 15
